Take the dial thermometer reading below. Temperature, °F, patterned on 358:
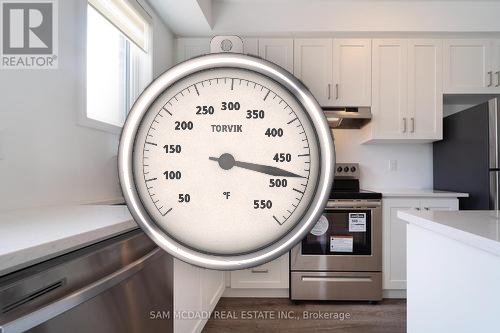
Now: 480
